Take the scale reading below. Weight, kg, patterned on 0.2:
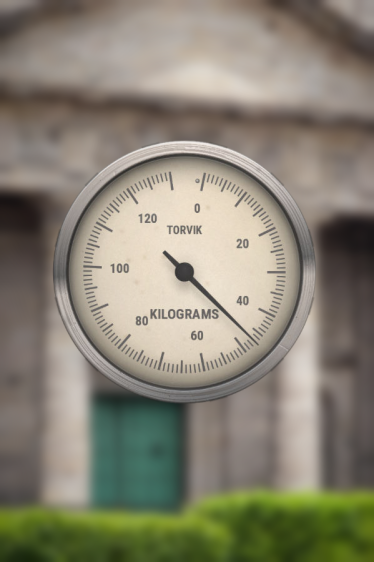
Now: 47
